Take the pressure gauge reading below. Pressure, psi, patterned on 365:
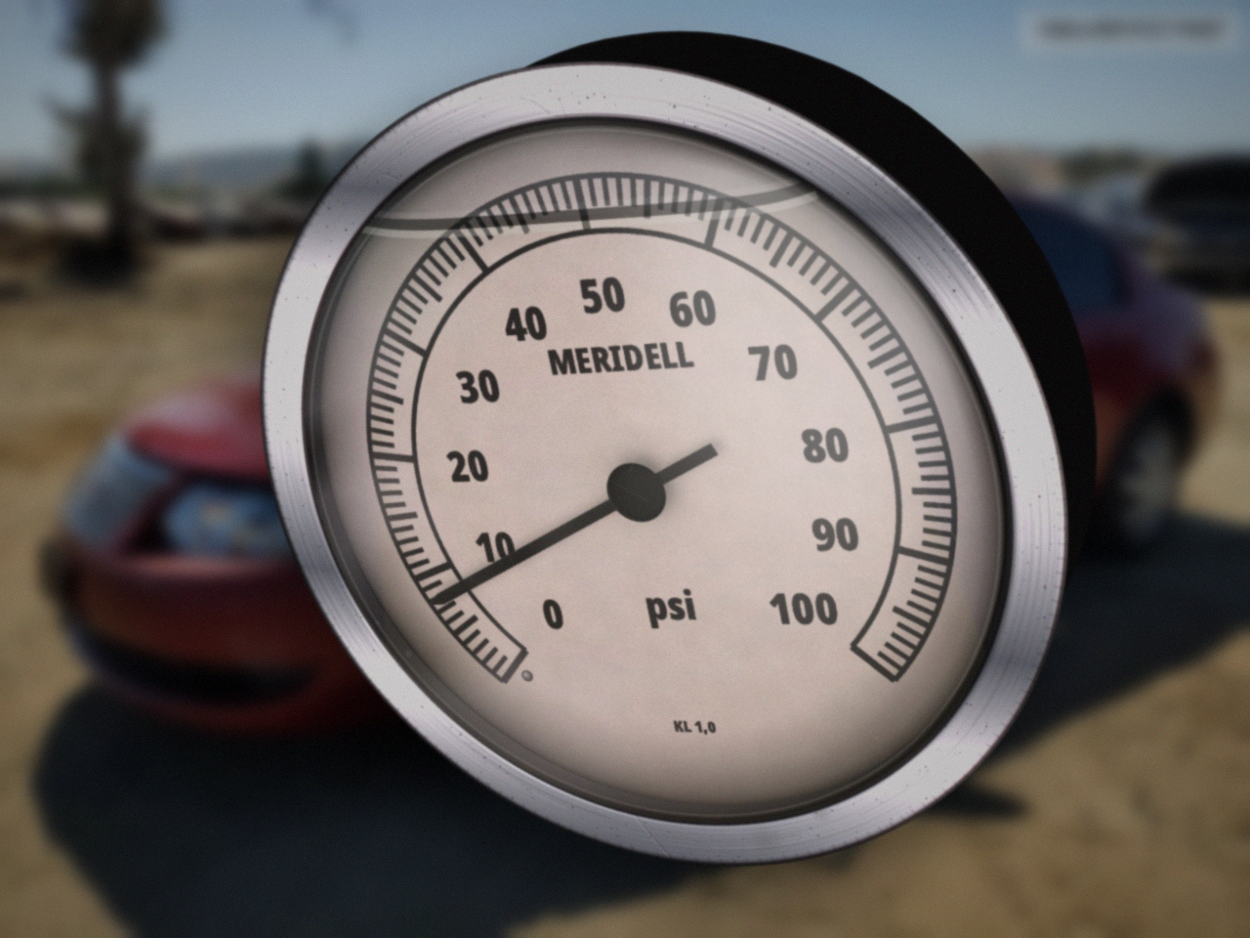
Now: 8
